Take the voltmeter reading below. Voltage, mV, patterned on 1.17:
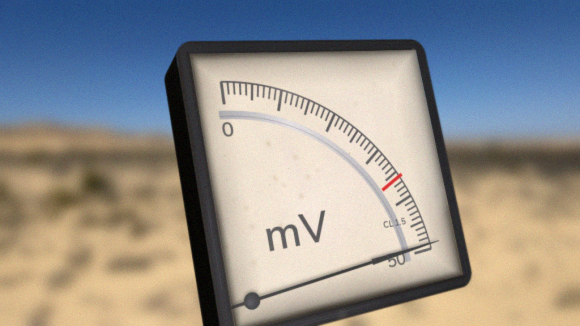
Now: 49
